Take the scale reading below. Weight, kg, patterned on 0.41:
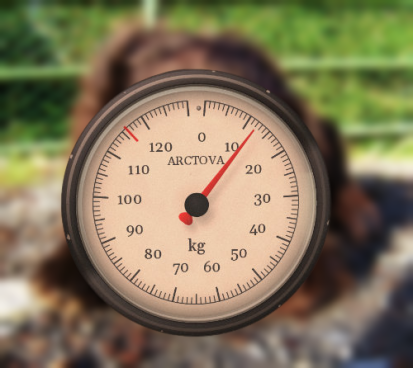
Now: 12
